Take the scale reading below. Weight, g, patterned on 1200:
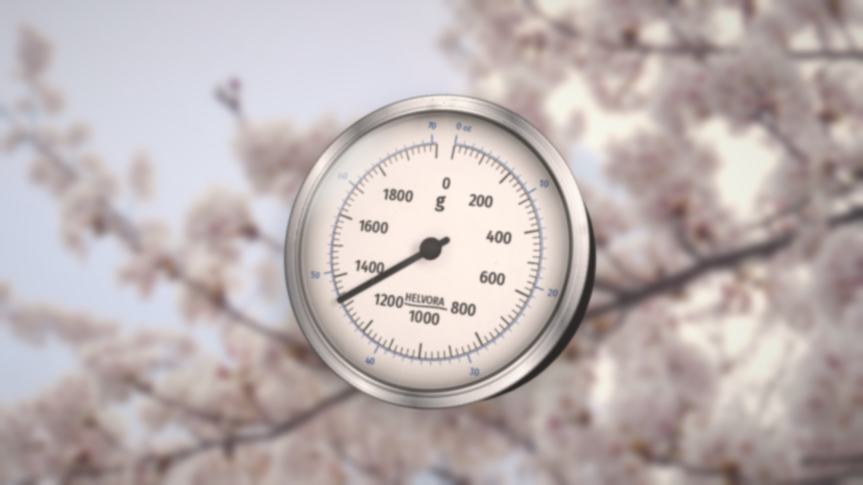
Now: 1320
